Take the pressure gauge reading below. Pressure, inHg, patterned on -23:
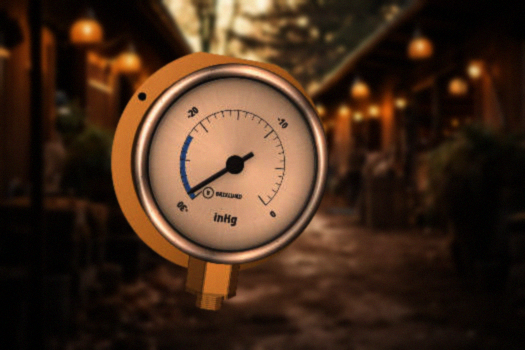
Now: -29
